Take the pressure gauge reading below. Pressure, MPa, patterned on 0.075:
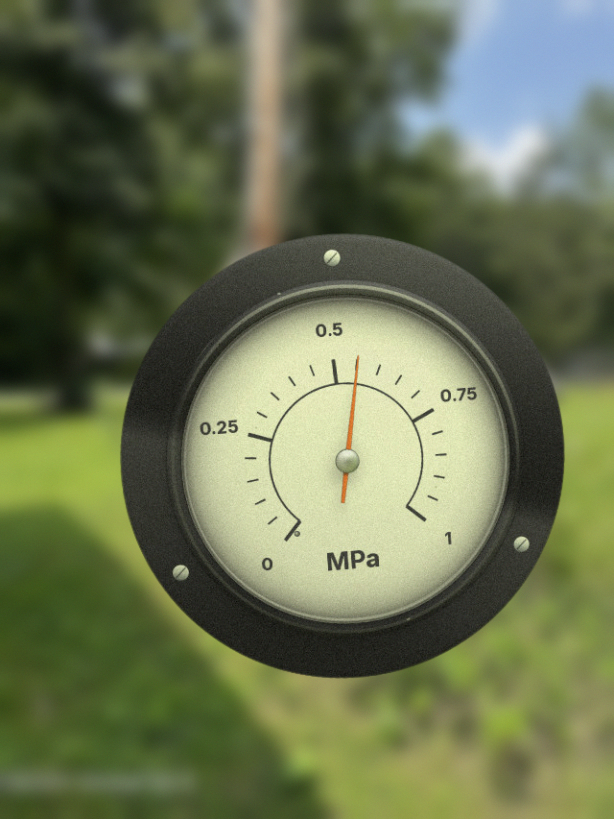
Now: 0.55
